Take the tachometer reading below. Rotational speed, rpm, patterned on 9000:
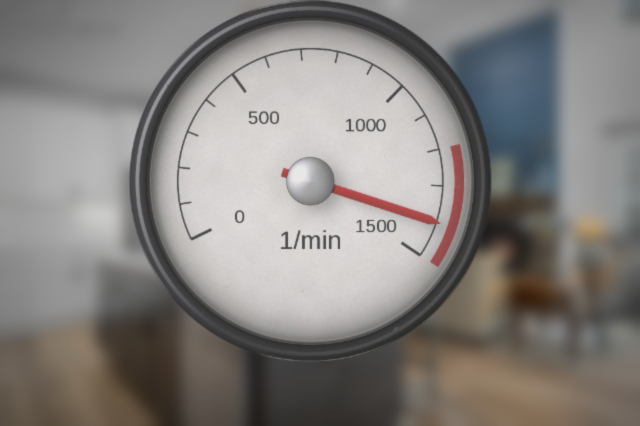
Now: 1400
